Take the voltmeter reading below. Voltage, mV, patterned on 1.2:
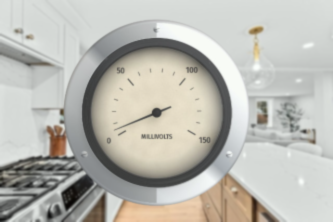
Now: 5
